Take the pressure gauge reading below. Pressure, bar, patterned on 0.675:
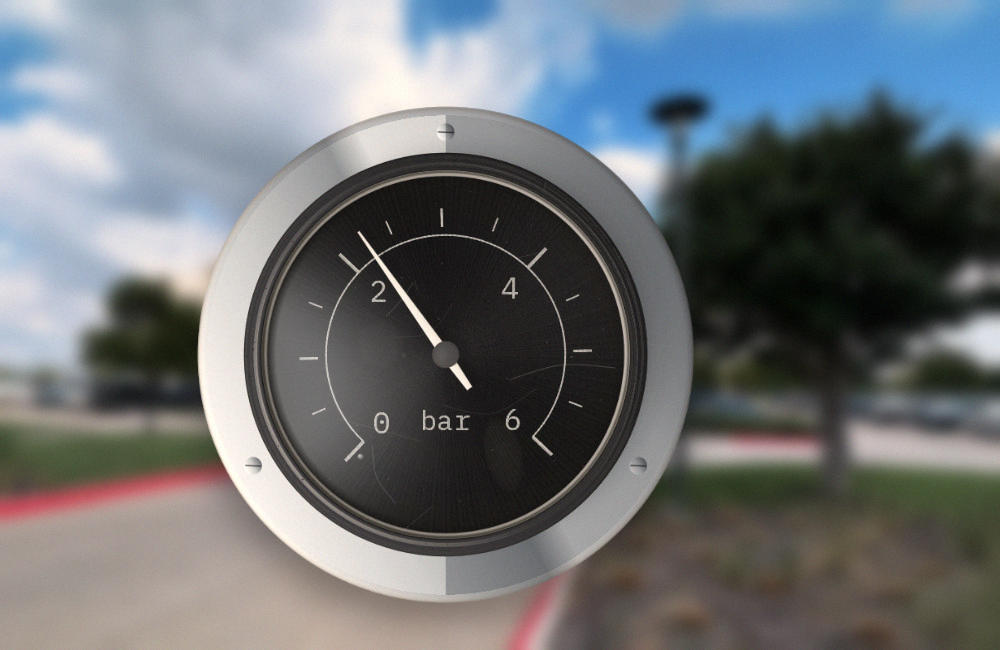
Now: 2.25
